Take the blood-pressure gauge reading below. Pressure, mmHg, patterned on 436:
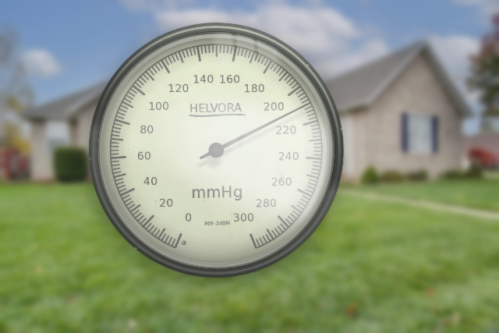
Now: 210
